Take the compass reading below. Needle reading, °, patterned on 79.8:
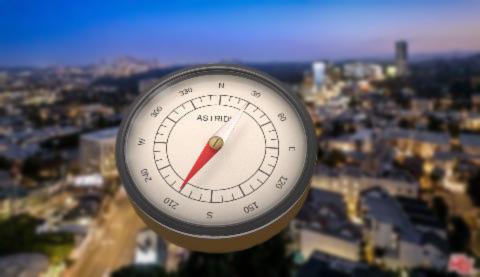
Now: 210
